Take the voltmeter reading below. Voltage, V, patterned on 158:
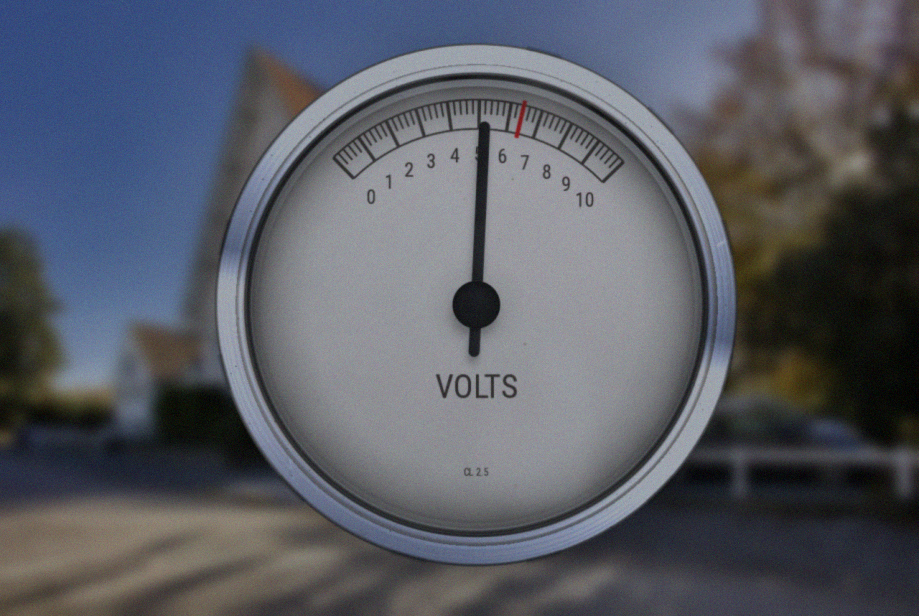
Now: 5.2
